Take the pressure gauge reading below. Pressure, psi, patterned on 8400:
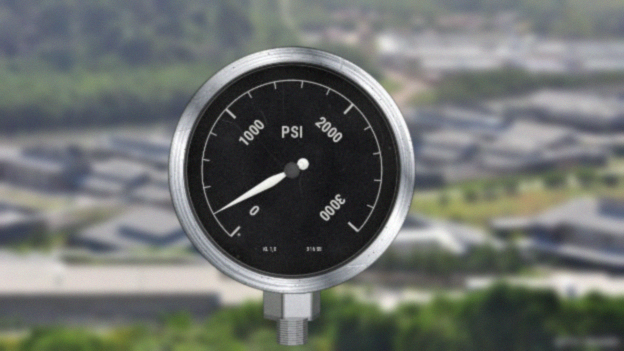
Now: 200
